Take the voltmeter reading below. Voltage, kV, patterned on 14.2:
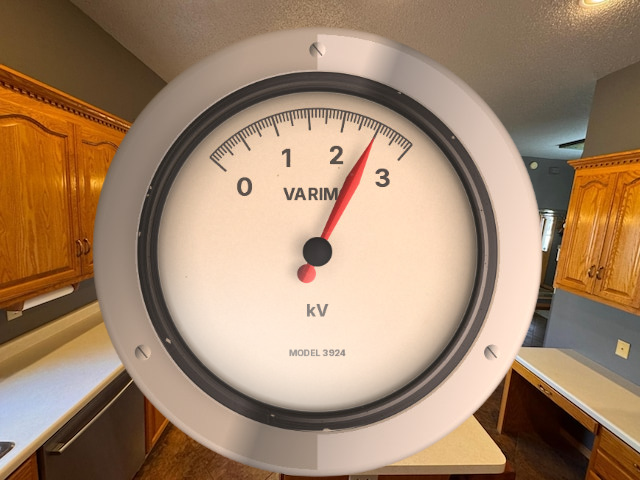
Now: 2.5
